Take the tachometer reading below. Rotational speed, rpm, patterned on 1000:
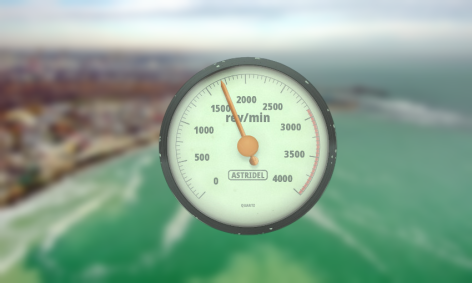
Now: 1700
